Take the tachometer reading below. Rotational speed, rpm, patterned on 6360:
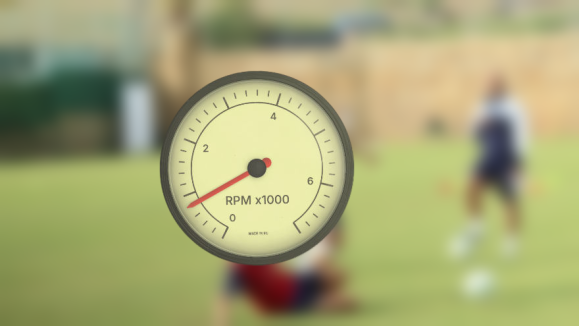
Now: 800
